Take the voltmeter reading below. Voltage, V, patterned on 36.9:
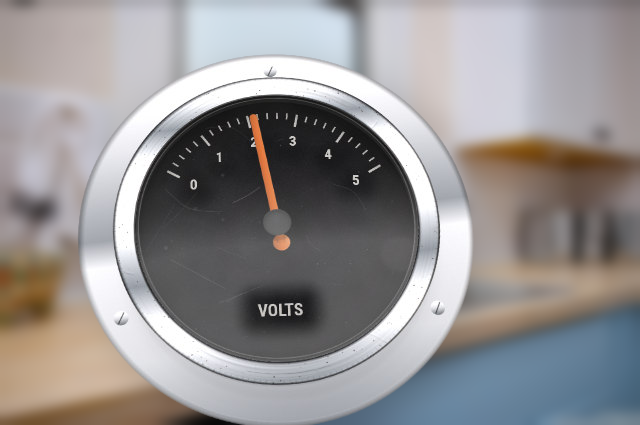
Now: 2.1
